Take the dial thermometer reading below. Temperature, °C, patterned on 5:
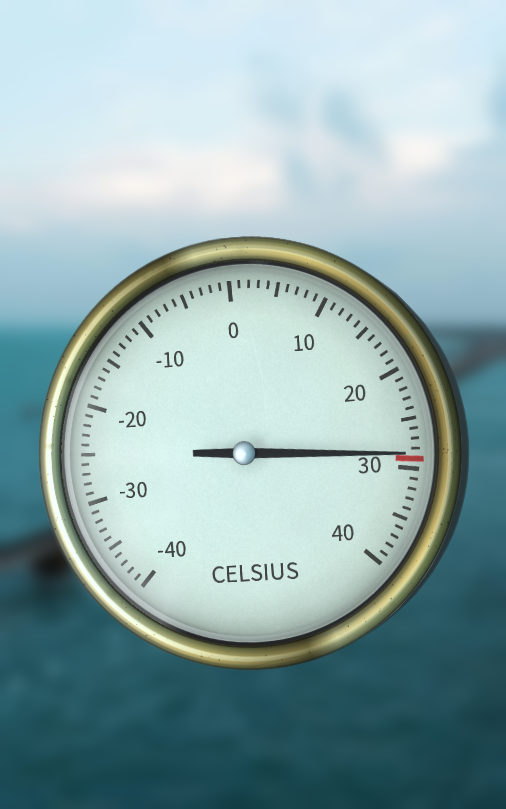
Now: 28.5
